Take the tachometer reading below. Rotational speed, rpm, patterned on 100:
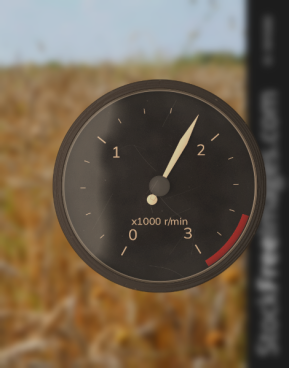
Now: 1800
